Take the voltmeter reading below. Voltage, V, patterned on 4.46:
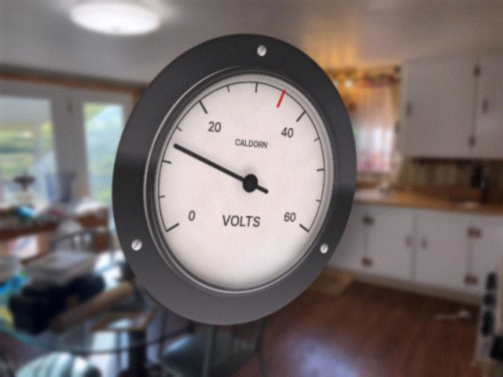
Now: 12.5
